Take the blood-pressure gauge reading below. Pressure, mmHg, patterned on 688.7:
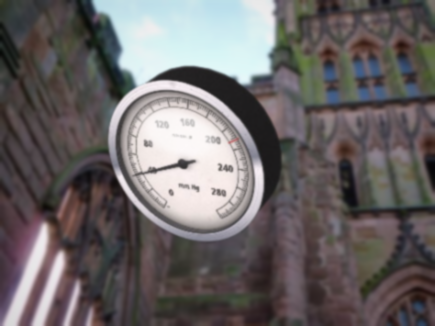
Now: 40
